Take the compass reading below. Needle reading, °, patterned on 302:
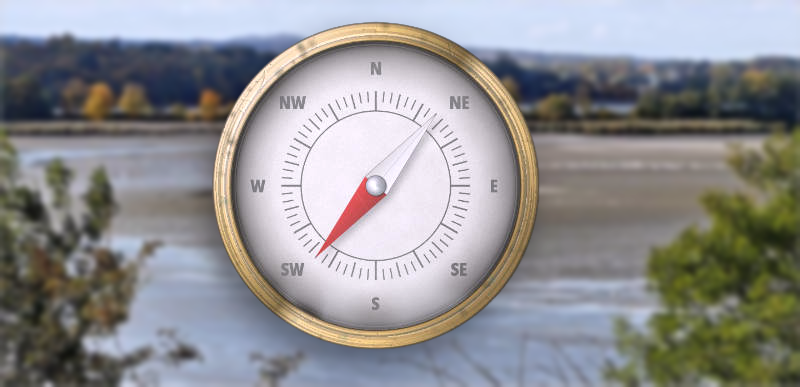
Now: 220
